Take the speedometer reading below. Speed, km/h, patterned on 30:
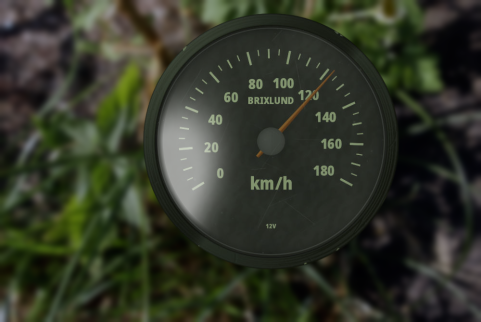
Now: 122.5
